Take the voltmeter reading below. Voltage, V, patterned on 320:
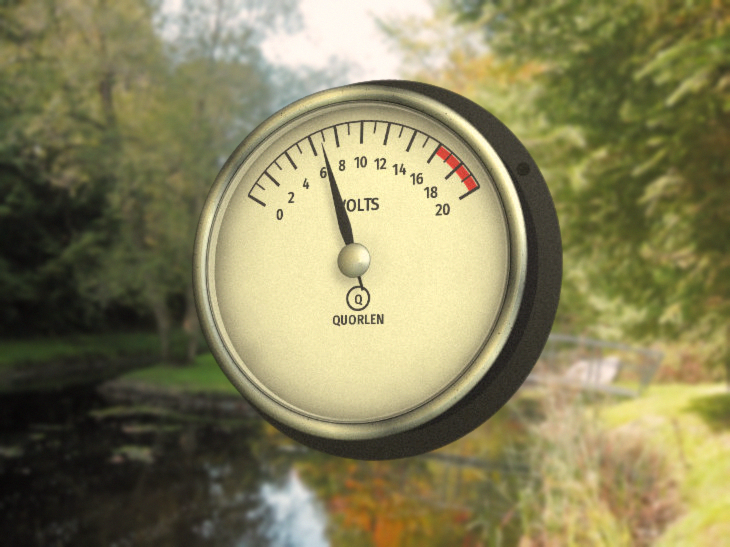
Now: 7
